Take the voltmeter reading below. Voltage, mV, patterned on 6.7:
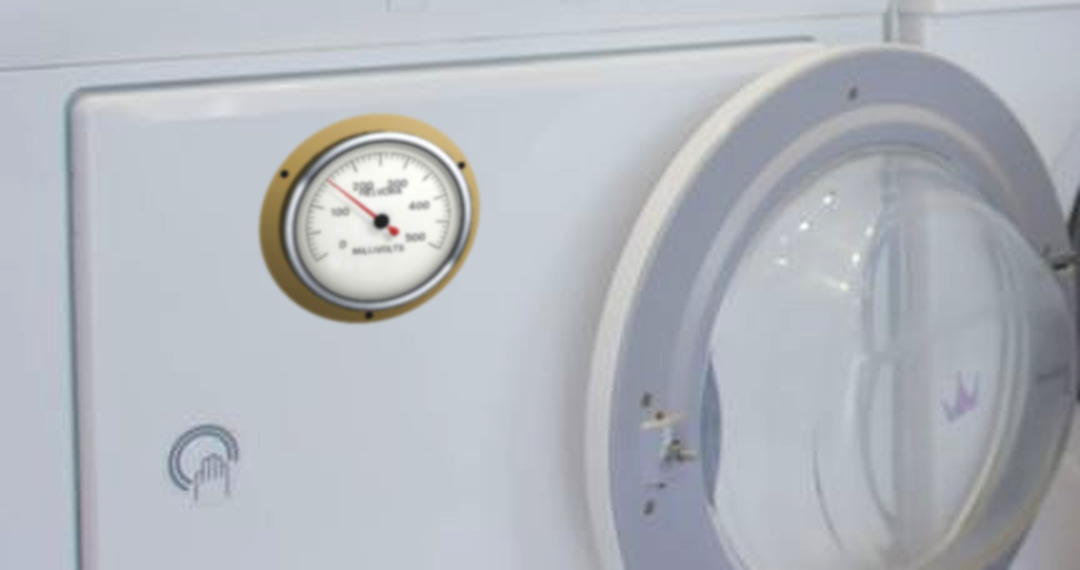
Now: 150
